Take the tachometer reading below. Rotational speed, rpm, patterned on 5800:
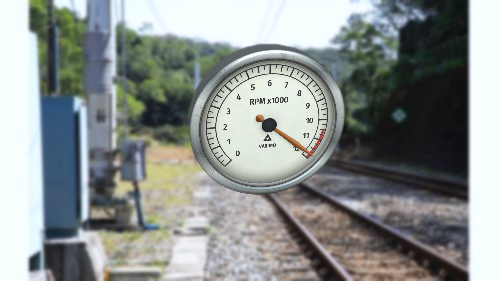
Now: 11750
